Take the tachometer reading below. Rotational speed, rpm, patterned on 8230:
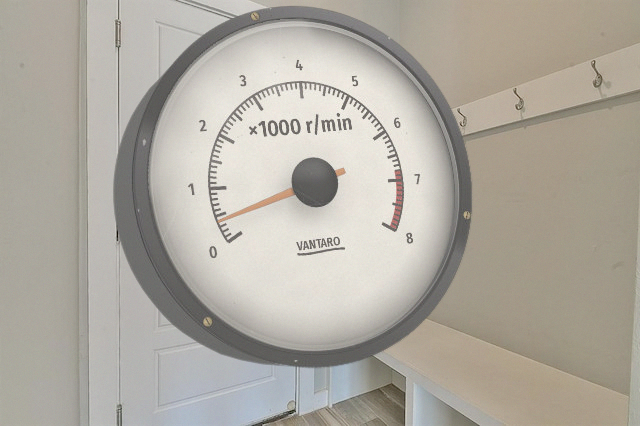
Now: 400
